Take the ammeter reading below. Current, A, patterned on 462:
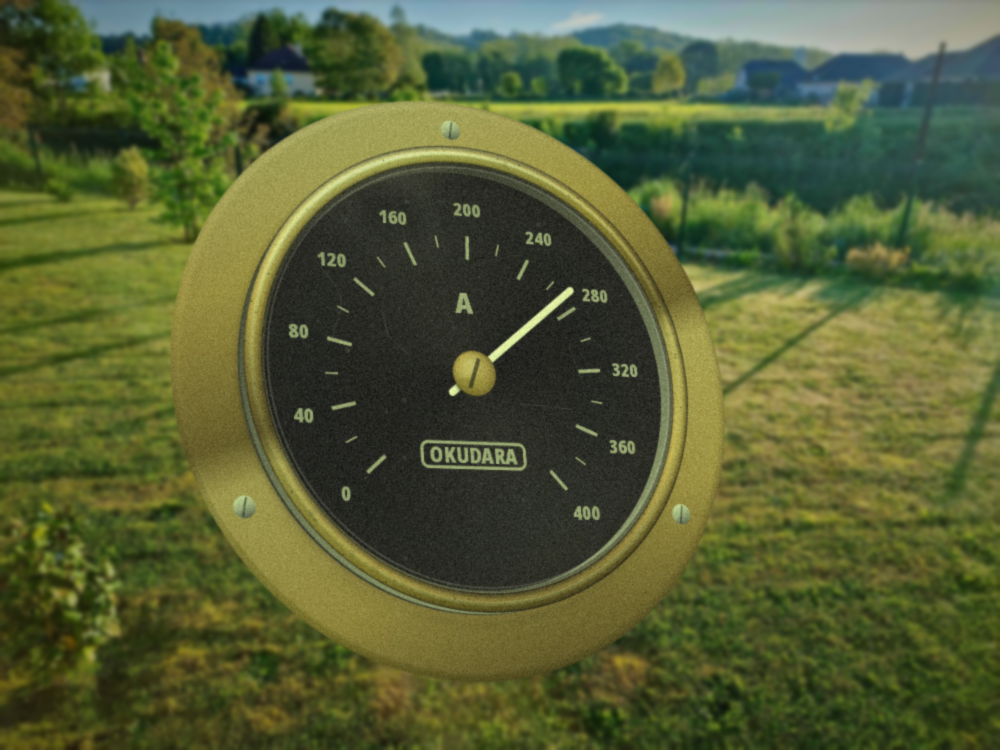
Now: 270
